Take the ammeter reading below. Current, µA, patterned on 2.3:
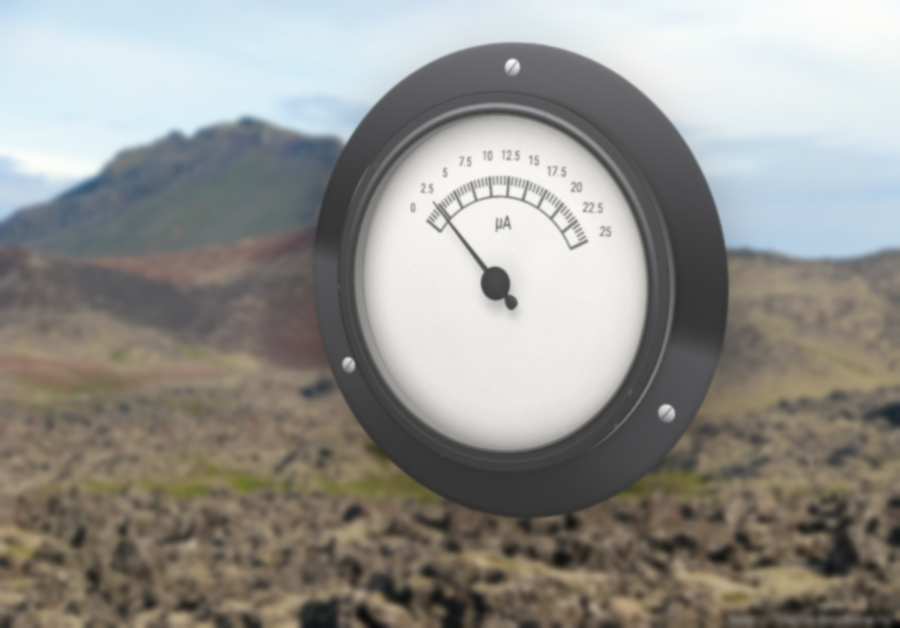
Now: 2.5
